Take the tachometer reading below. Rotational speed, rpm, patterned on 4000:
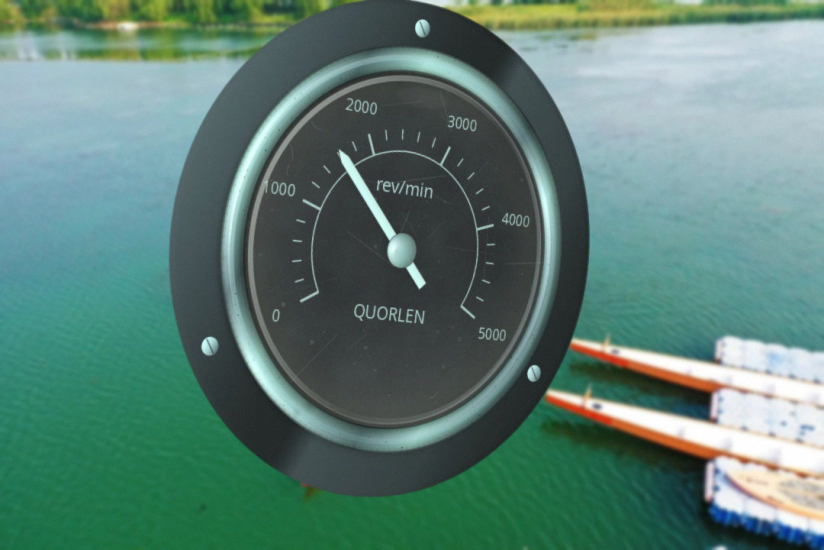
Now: 1600
